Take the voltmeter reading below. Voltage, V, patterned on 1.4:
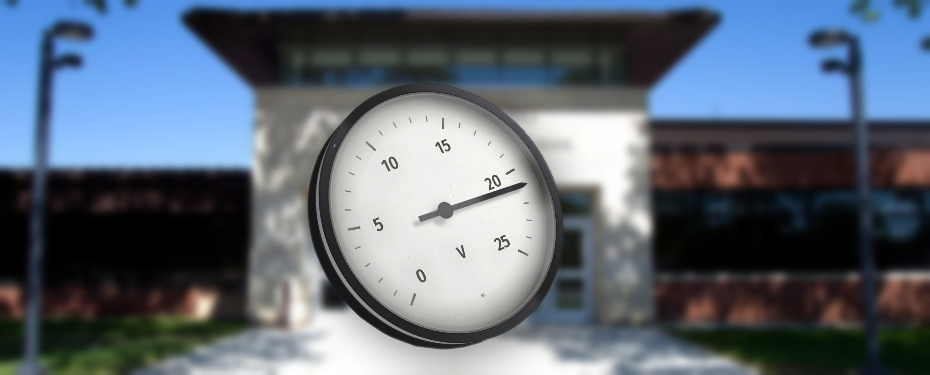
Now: 21
